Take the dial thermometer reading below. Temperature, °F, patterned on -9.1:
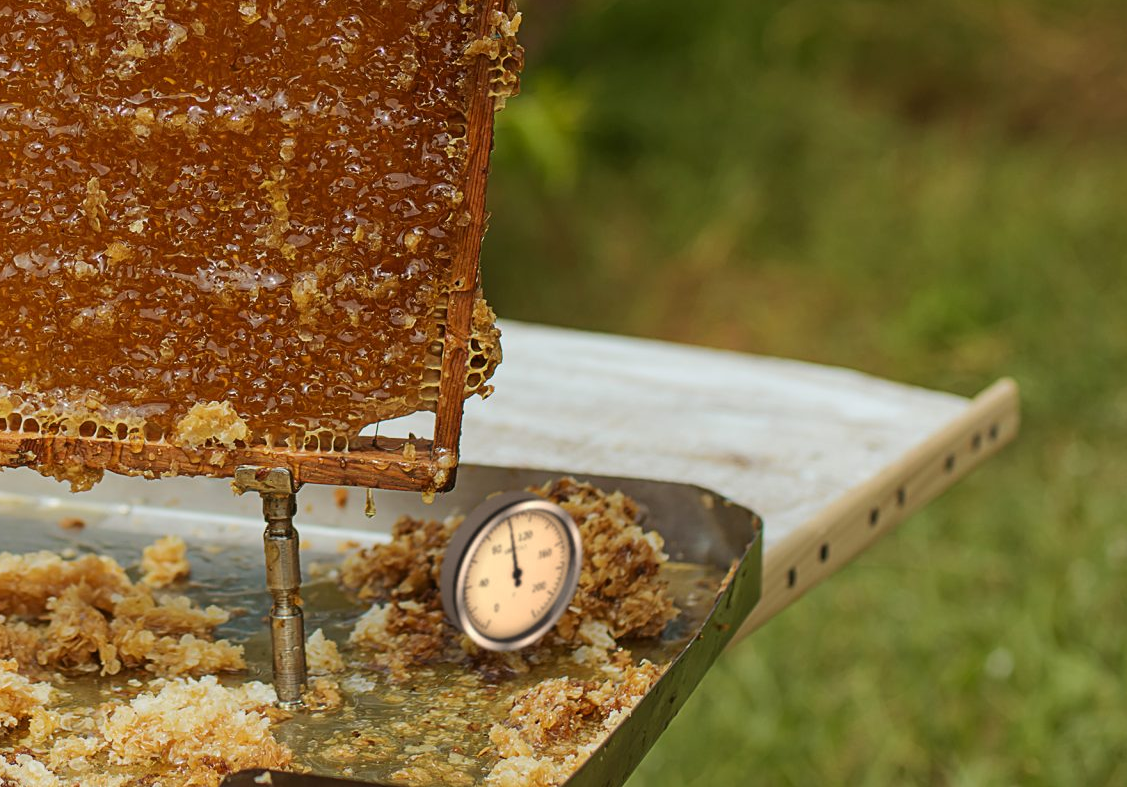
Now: 100
